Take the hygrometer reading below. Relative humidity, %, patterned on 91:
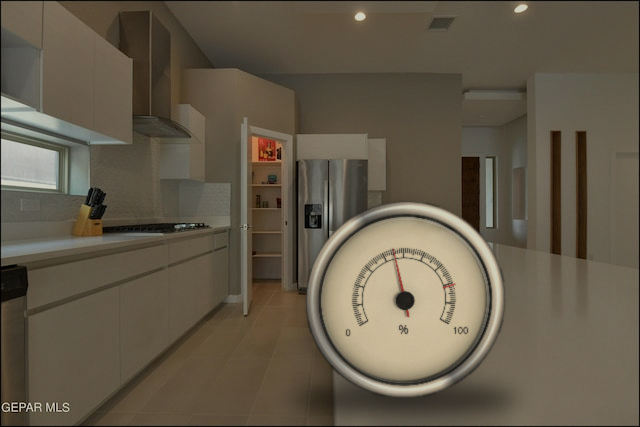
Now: 45
